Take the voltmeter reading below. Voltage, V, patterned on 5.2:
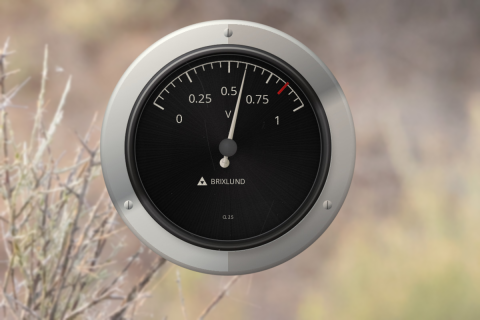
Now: 0.6
